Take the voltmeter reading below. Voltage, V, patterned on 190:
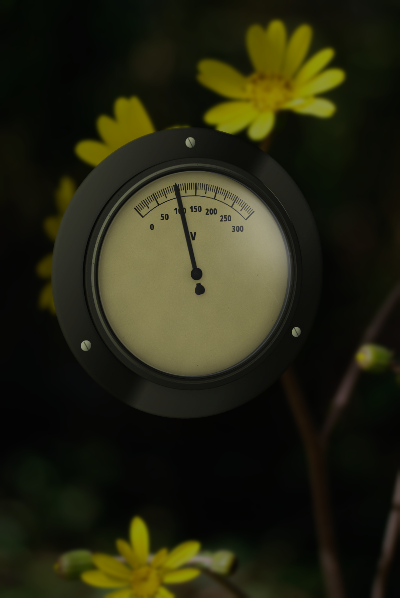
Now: 100
